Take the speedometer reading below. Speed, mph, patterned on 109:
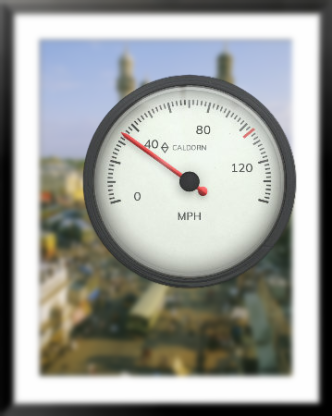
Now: 34
